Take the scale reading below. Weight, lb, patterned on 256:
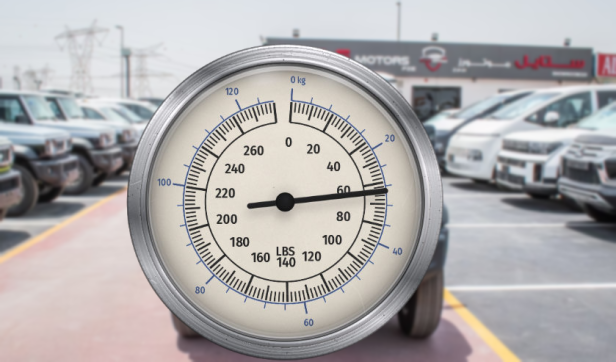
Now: 64
